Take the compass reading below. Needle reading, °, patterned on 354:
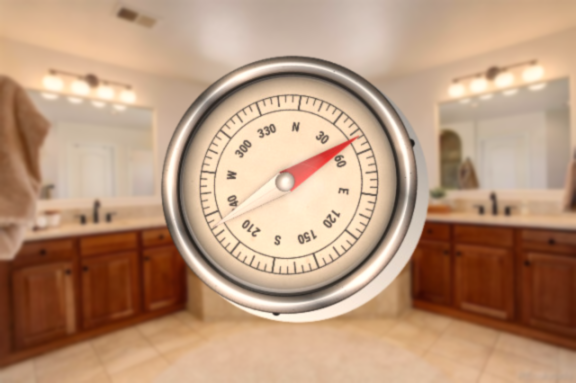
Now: 50
